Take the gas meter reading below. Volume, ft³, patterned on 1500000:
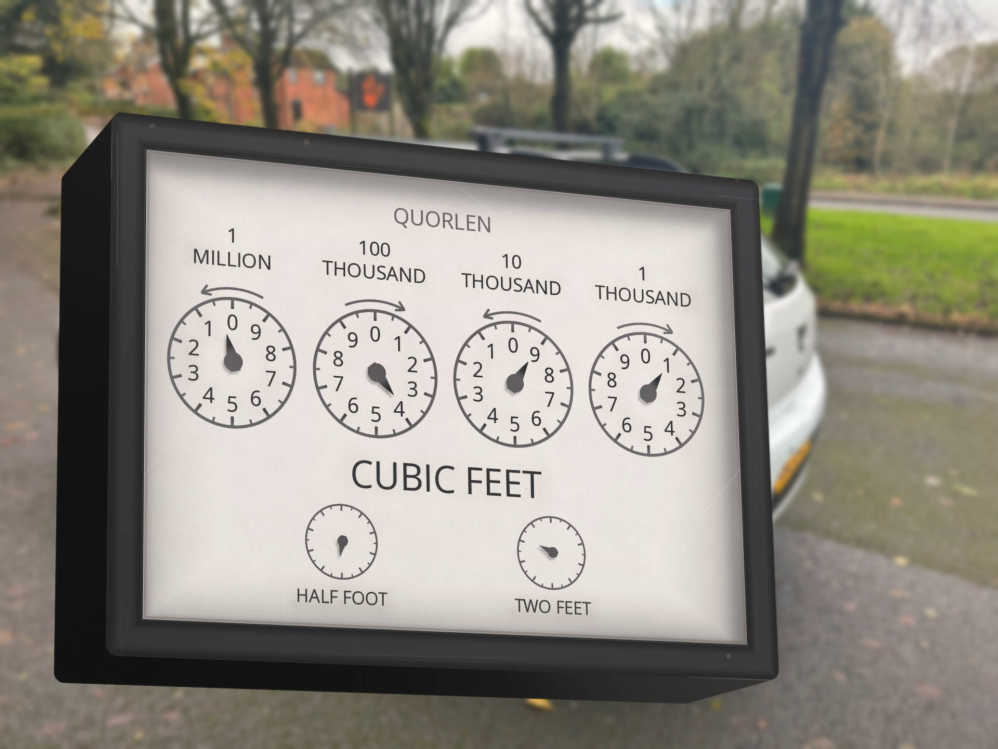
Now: 39100
